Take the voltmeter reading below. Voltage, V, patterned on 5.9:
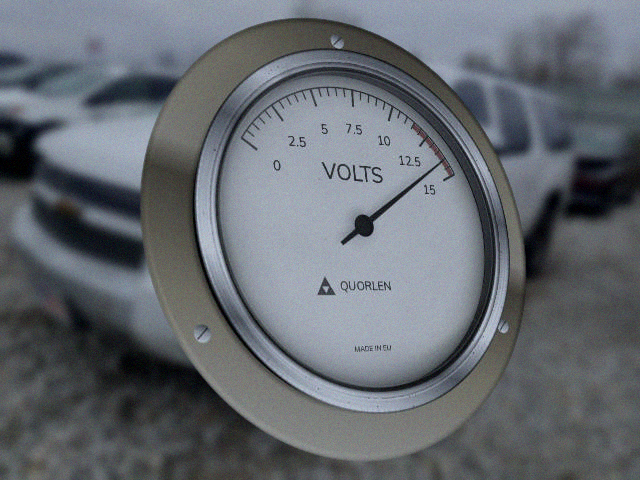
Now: 14
